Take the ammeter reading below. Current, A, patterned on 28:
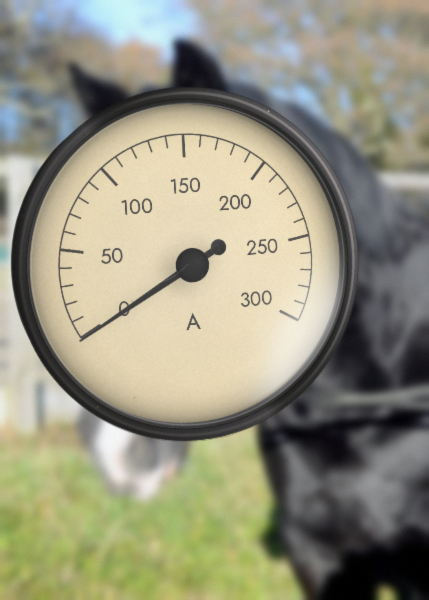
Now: 0
